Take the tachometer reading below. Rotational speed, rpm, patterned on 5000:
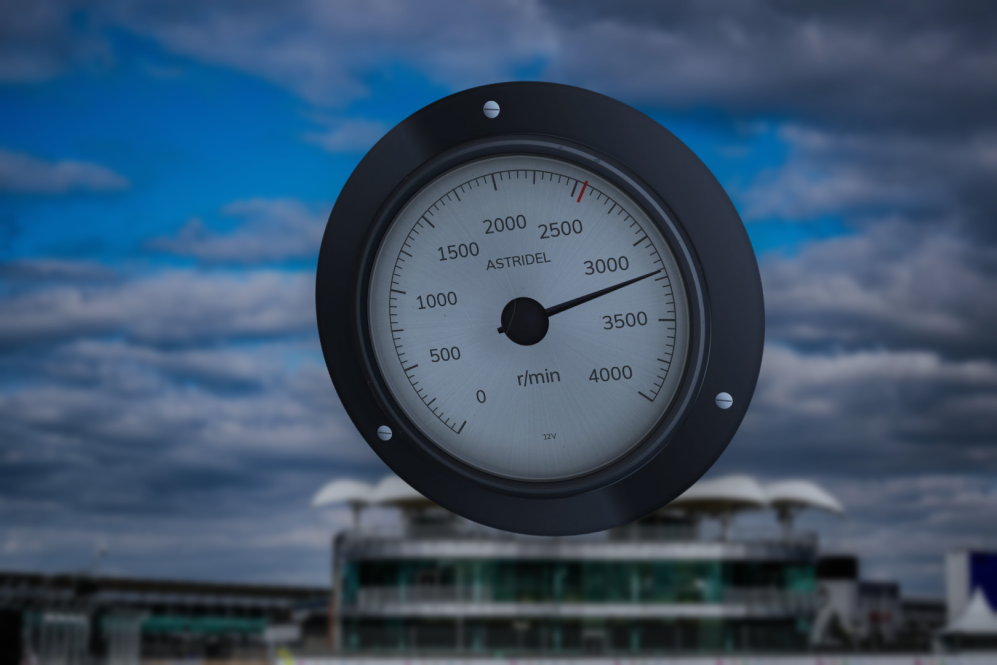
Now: 3200
